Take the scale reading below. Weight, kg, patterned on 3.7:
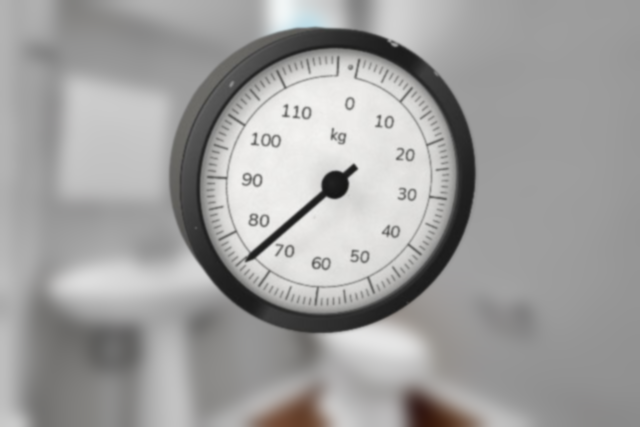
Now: 75
